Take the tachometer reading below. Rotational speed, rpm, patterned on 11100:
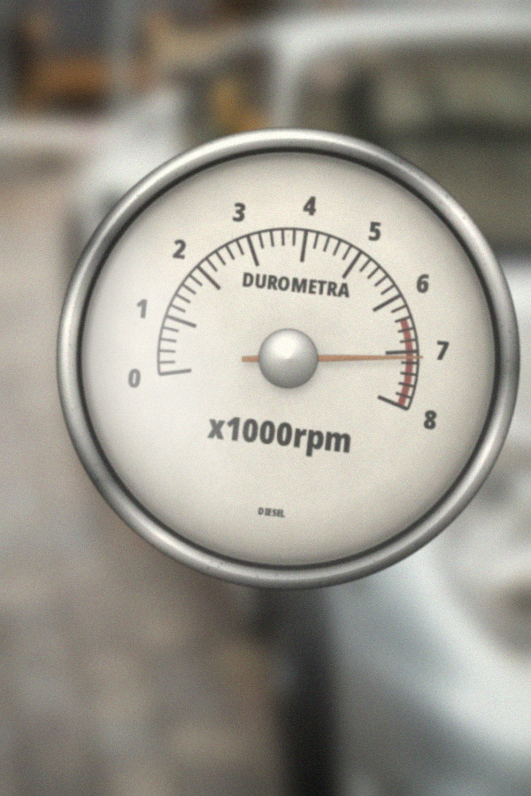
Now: 7100
